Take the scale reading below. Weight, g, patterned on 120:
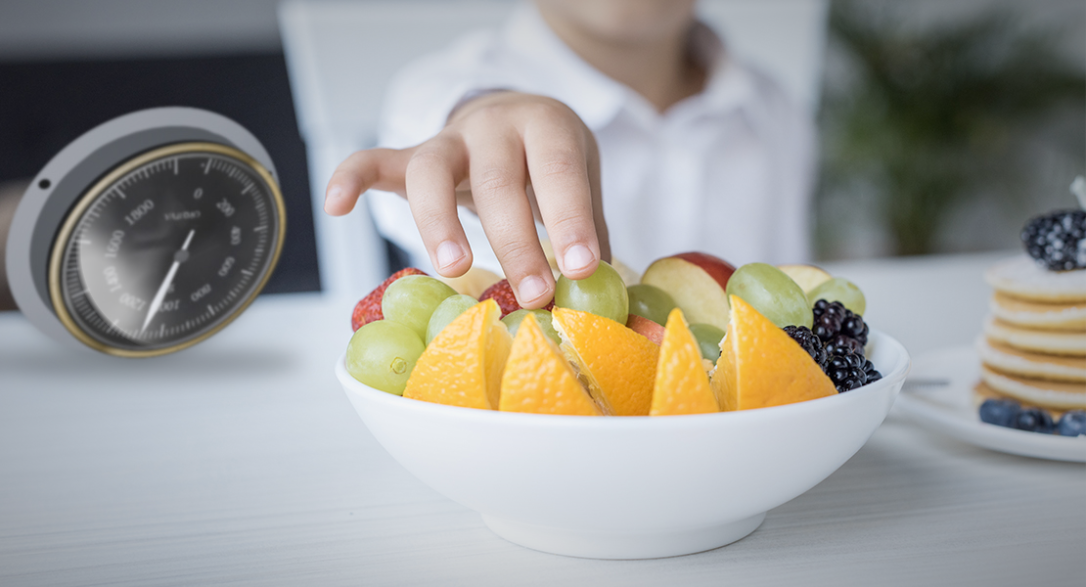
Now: 1100
